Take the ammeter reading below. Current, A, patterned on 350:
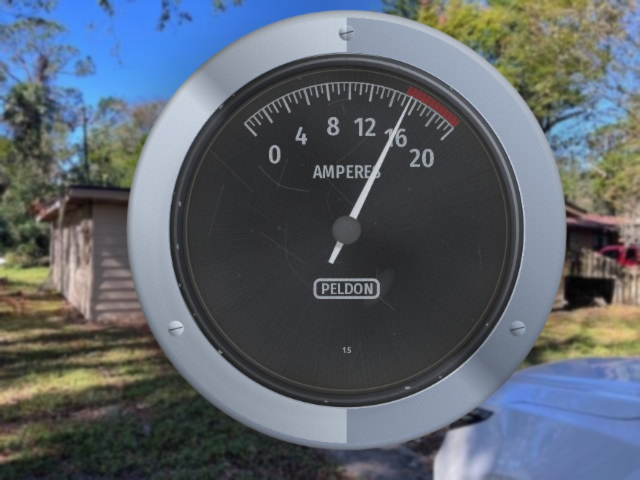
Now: 15.5
